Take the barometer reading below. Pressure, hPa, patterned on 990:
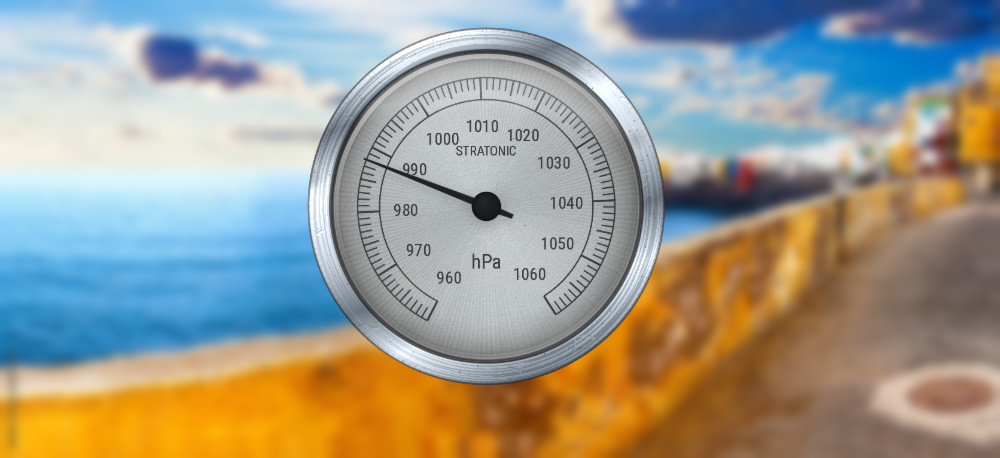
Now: 988
